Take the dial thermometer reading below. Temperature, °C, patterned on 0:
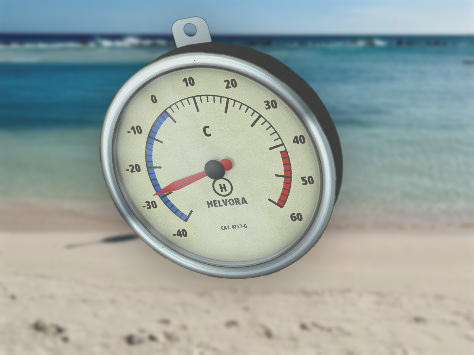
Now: -28
